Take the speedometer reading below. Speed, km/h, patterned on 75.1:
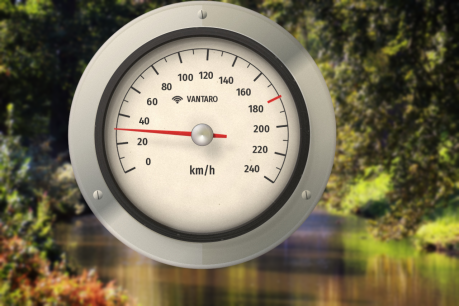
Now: 30
